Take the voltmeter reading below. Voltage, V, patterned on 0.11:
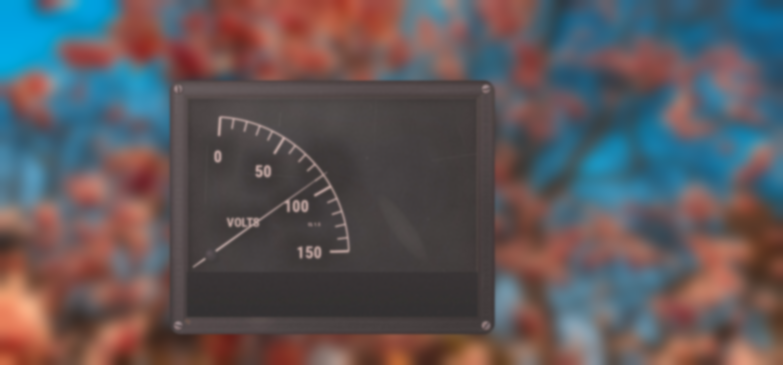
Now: 90
